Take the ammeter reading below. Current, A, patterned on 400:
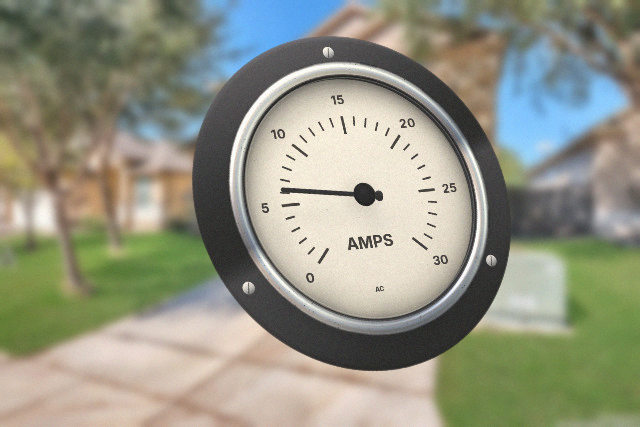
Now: 6
